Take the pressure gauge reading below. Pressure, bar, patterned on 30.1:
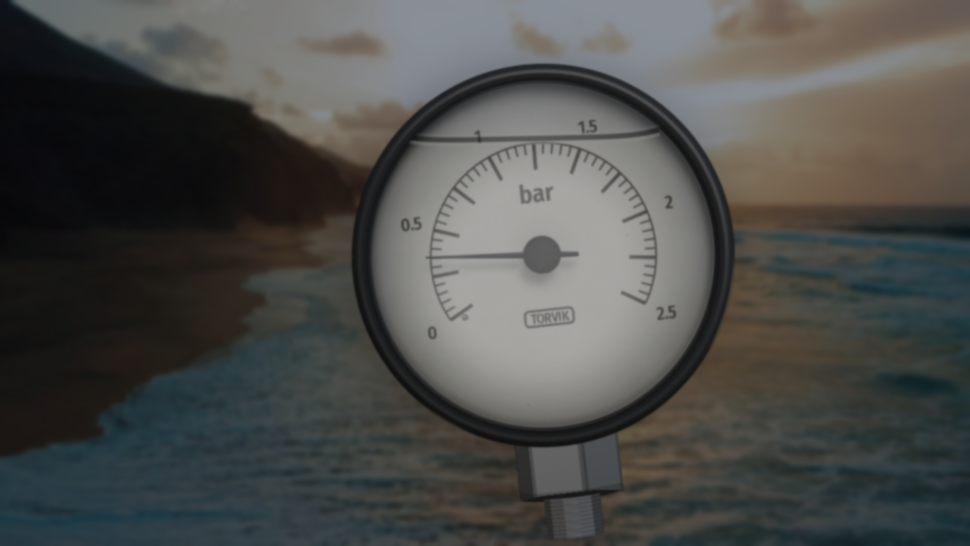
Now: 0.35
